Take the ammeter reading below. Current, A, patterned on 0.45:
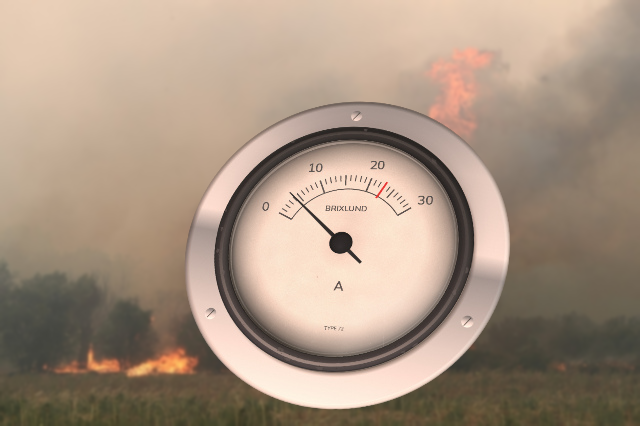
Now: 4
